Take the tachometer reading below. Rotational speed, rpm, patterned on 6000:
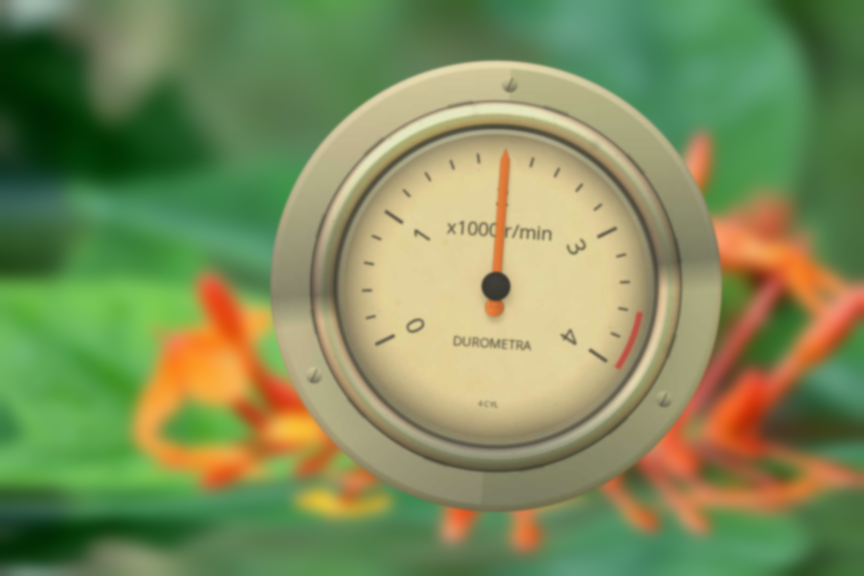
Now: 2000
